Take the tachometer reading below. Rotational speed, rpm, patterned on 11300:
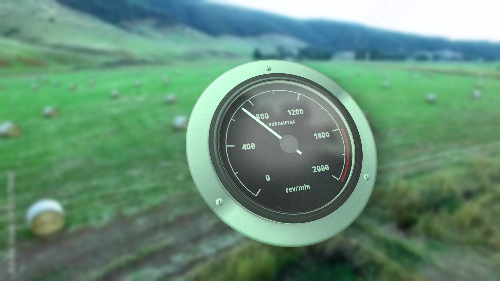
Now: 700
